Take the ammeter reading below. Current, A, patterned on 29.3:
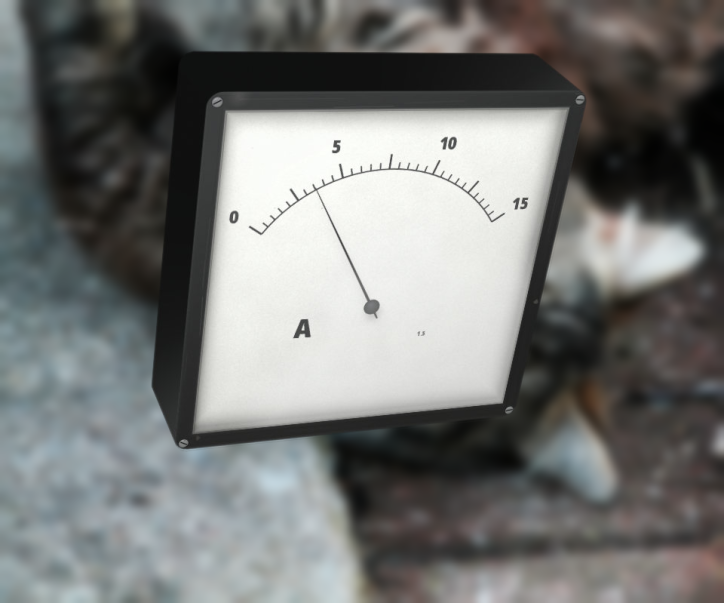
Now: 3.5
